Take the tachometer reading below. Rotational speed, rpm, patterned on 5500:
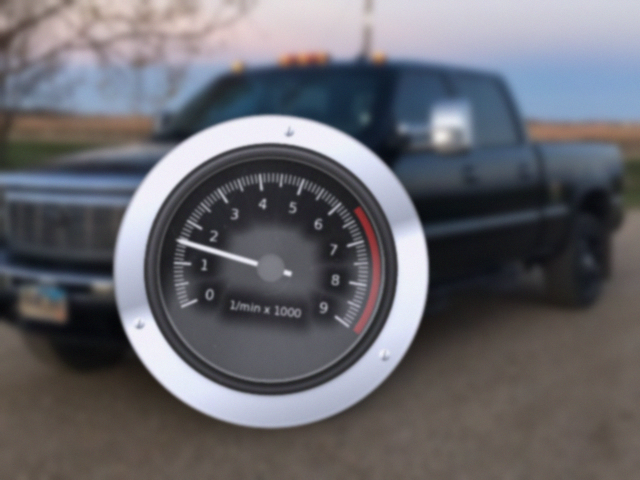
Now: 1500
